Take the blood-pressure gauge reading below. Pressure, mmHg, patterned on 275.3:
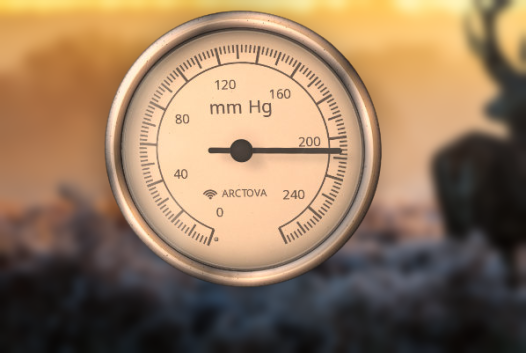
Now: 206
